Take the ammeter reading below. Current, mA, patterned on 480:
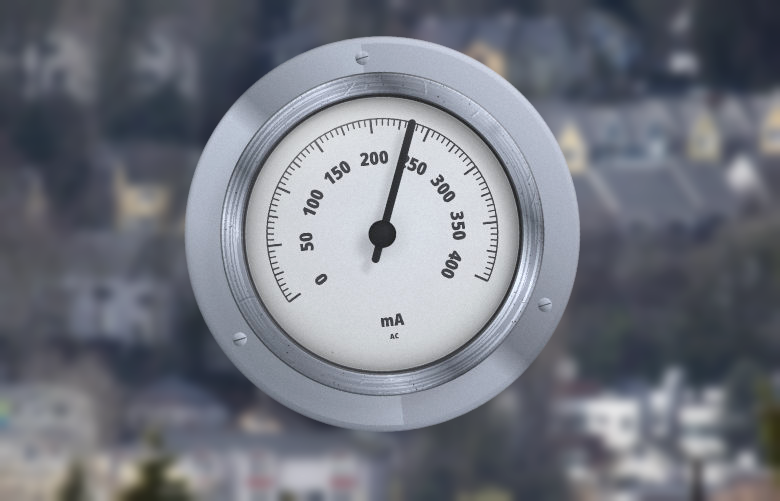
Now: 235
